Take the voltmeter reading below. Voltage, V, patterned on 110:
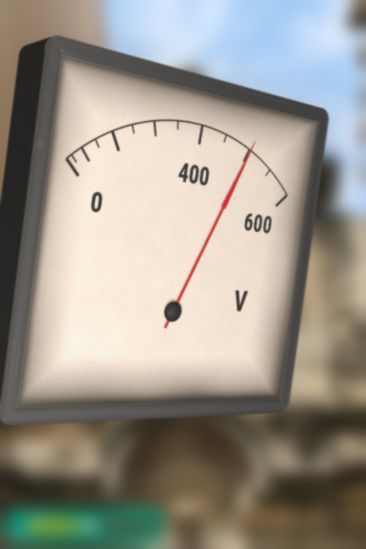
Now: 500
